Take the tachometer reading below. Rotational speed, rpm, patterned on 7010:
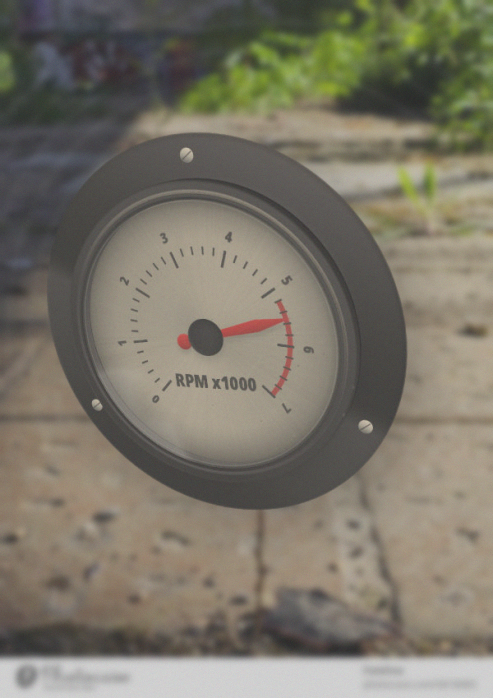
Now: 5500
